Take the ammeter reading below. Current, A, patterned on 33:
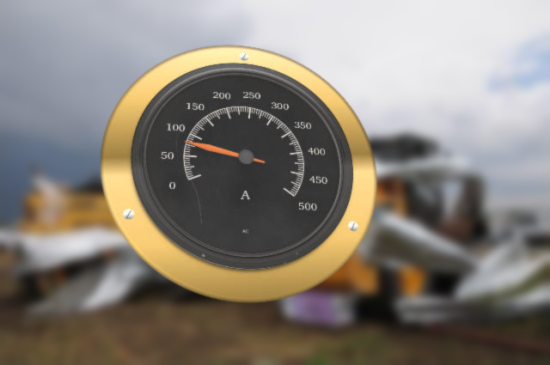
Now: 75
